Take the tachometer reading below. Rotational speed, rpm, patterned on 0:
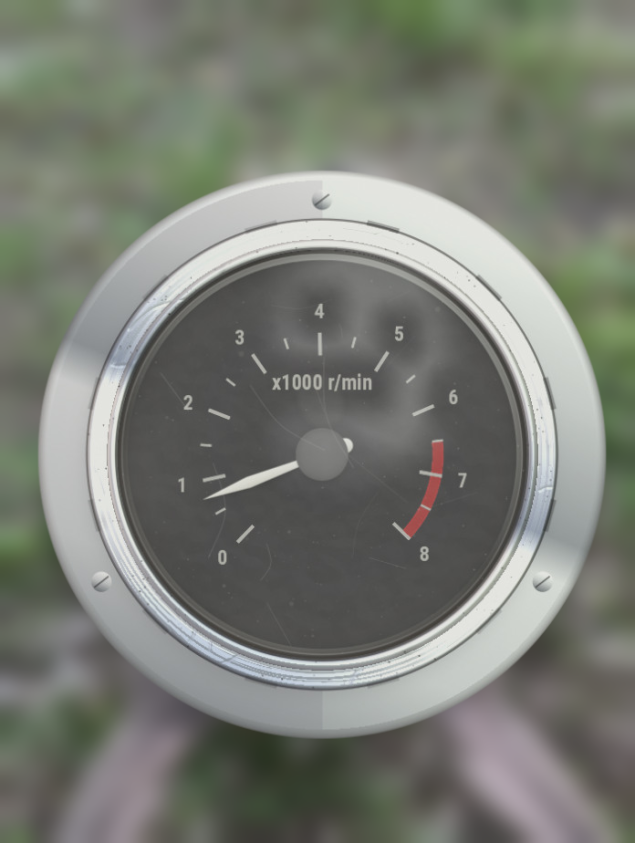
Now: 750
